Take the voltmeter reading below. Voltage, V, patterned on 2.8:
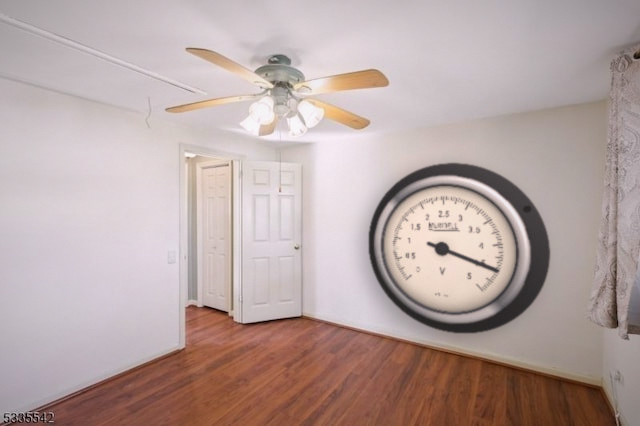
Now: 4.5
